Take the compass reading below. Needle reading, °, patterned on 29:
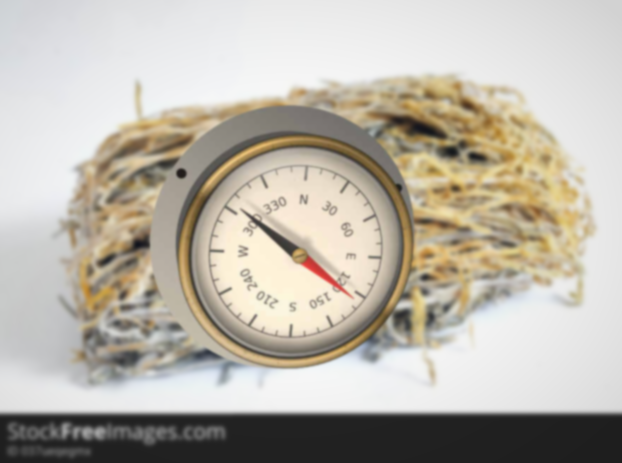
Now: 125
